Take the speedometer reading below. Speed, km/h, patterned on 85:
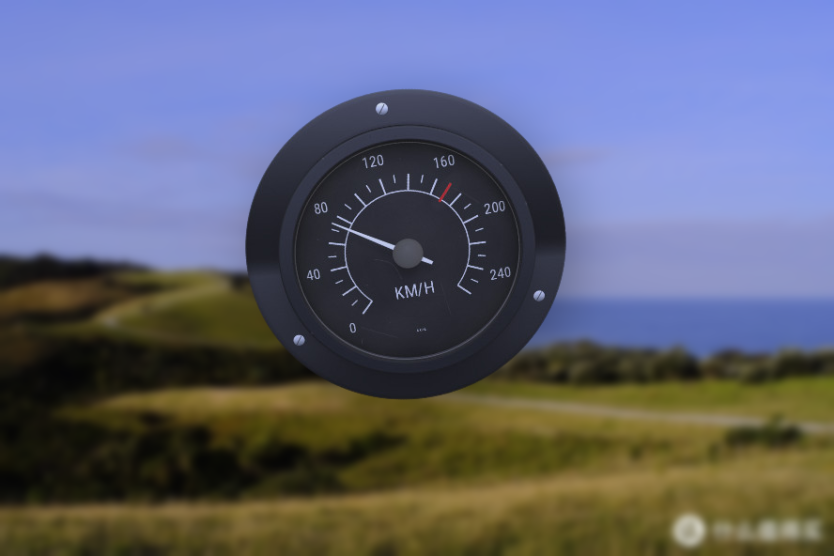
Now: 75
